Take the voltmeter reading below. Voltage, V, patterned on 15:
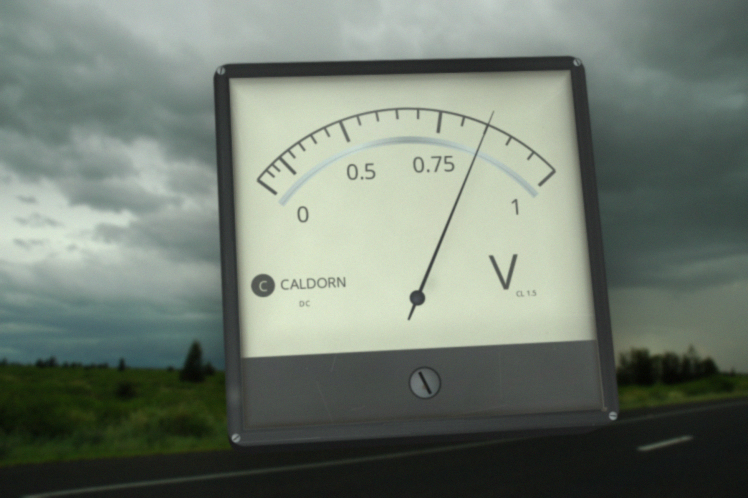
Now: 0.85
